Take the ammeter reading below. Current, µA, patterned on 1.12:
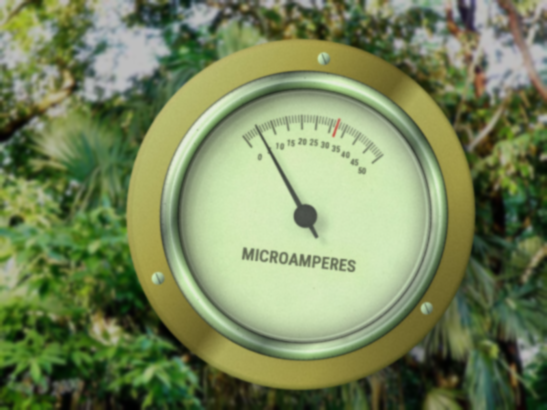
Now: 5
